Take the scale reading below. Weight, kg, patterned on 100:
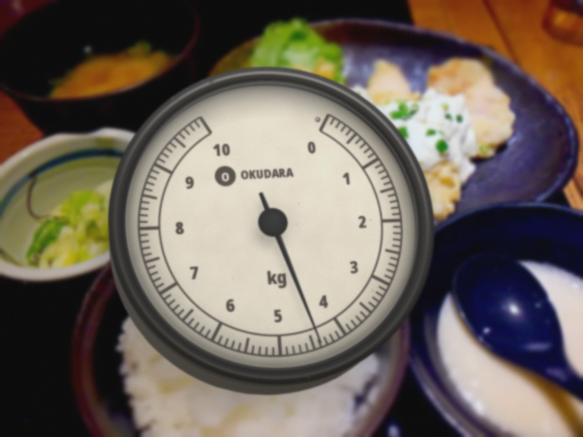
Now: 4.4
